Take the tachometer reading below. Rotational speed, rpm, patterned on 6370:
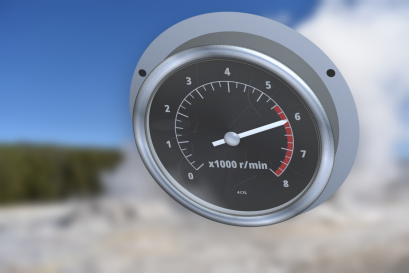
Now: 6000
